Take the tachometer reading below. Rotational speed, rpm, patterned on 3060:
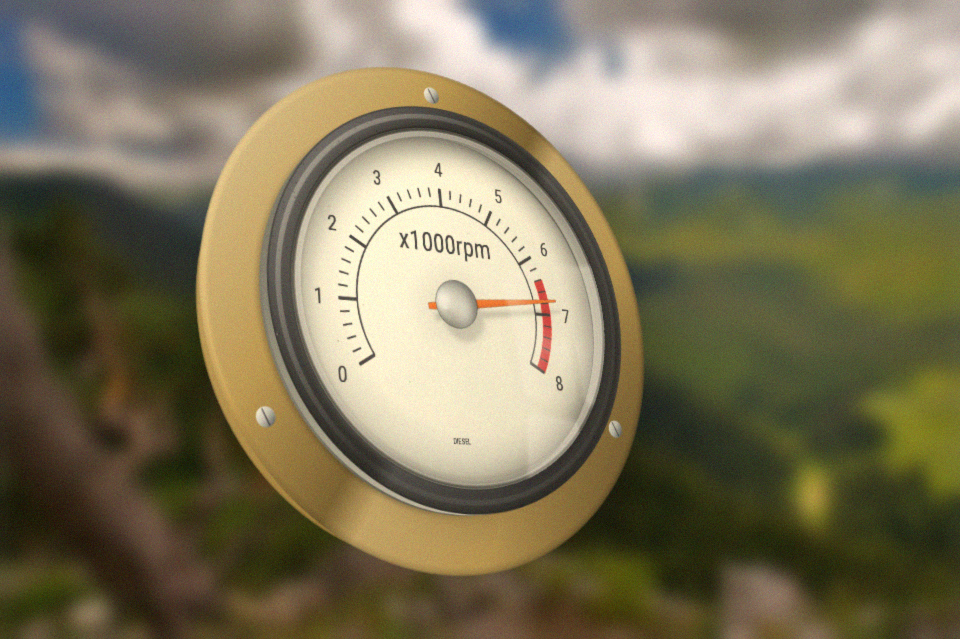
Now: 6800
